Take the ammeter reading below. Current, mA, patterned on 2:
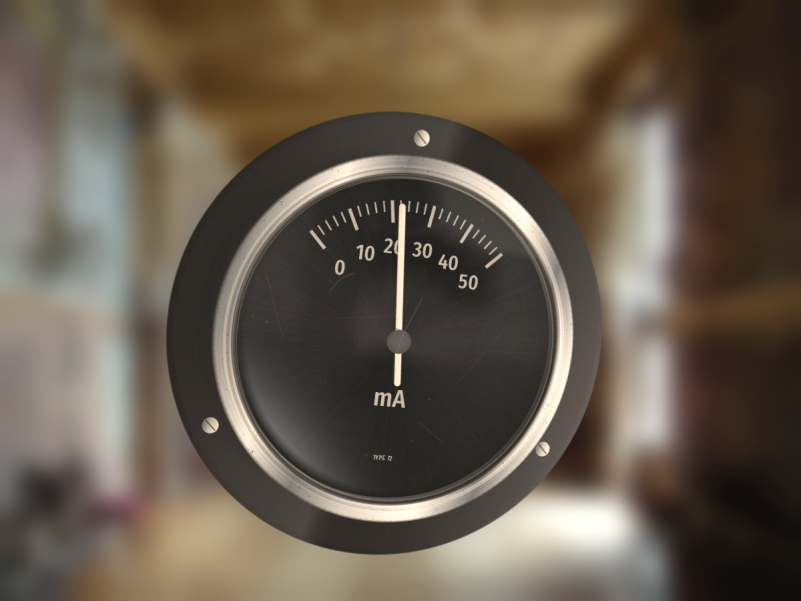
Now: 22
